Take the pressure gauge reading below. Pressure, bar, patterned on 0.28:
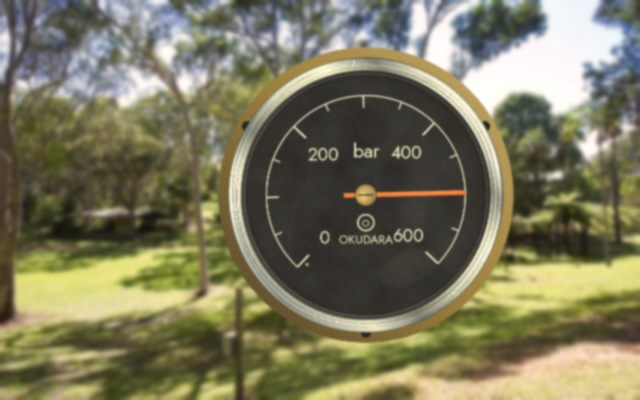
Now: 500
